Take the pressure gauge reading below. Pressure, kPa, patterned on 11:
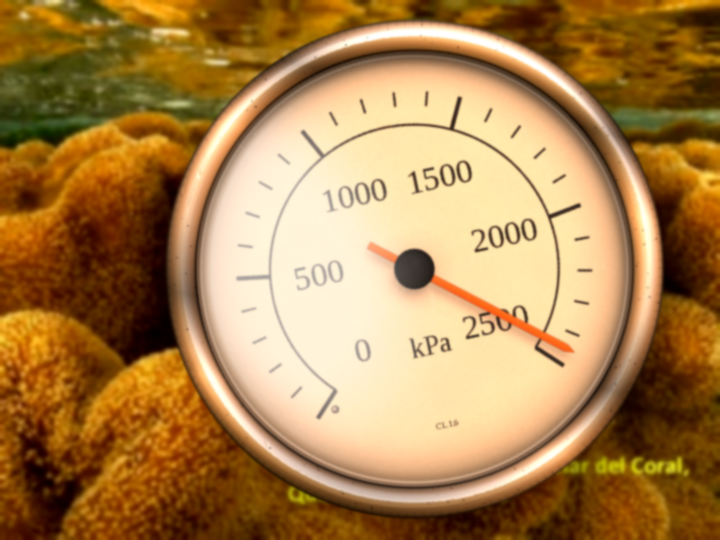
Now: 2450
